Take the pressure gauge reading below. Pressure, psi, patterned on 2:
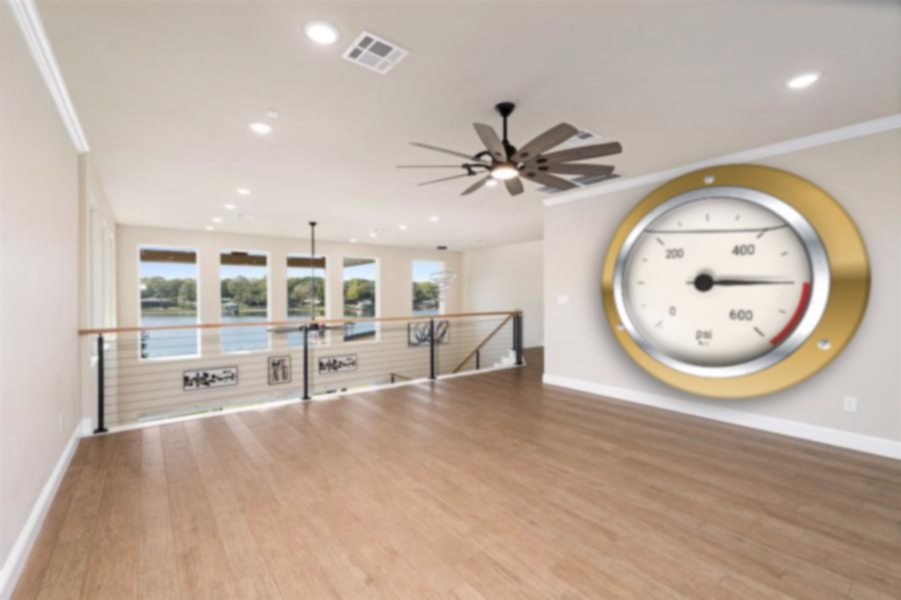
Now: 500
